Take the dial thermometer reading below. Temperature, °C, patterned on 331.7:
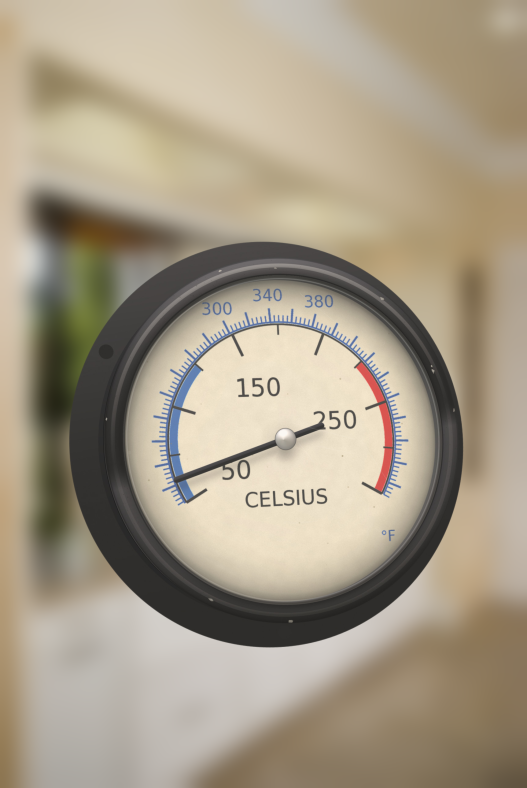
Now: 62.5
